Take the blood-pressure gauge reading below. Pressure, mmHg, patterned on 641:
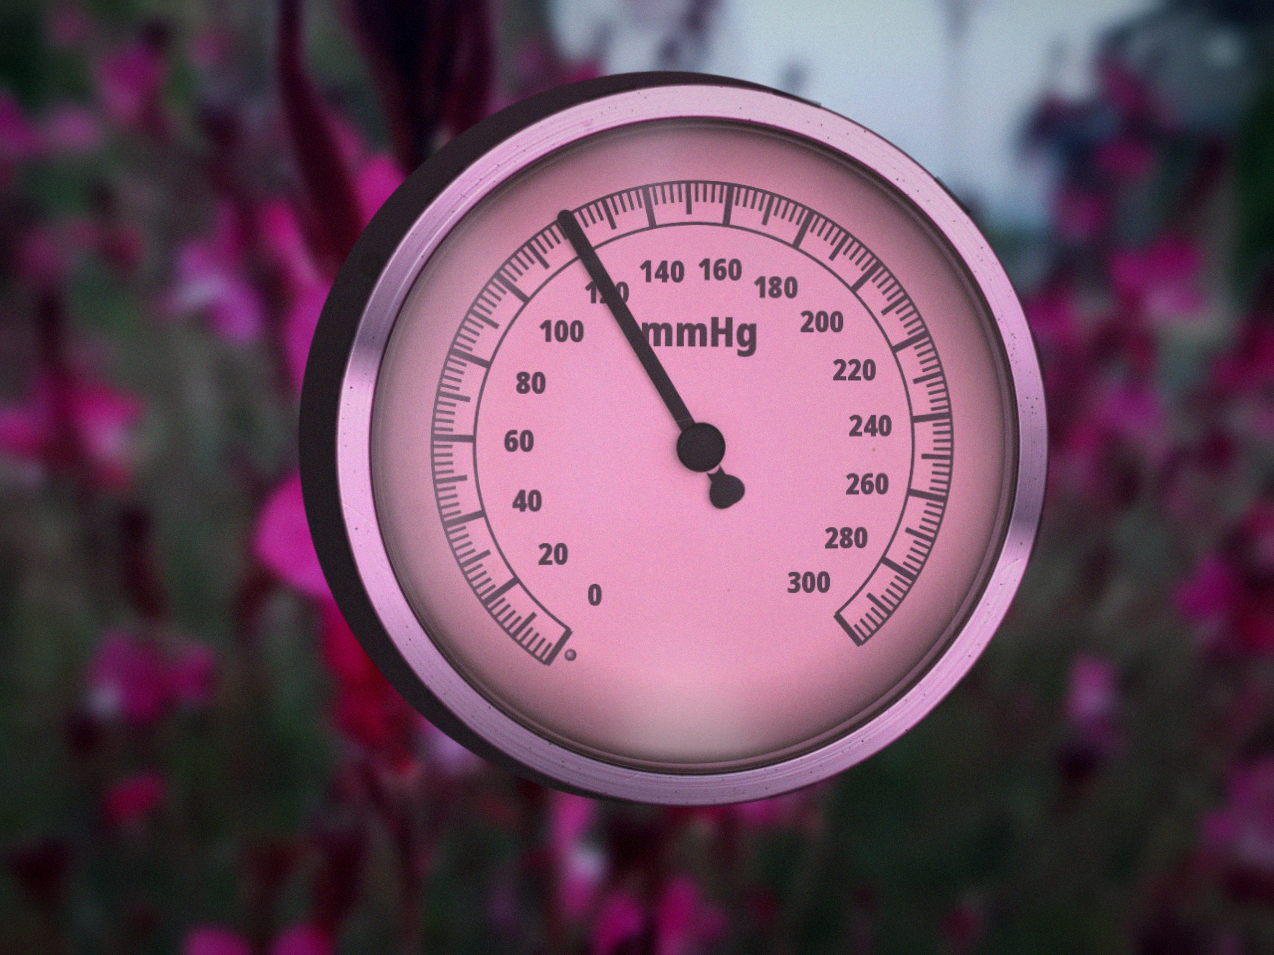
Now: 120
